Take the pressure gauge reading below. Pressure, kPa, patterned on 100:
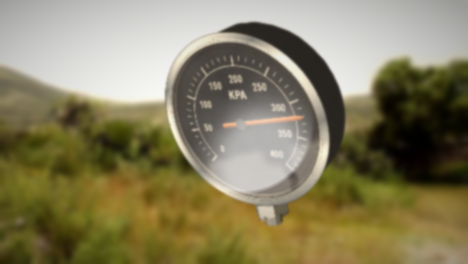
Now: 320
